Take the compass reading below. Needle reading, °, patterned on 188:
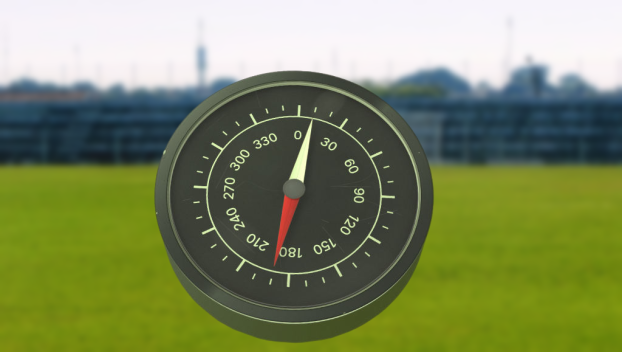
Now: 190
